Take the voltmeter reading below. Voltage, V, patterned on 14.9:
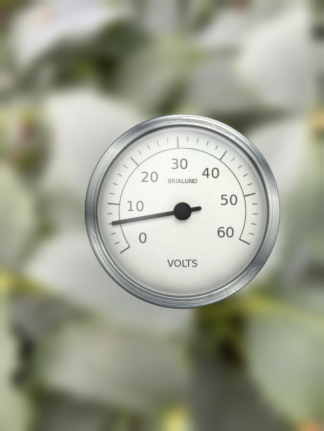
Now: 6
